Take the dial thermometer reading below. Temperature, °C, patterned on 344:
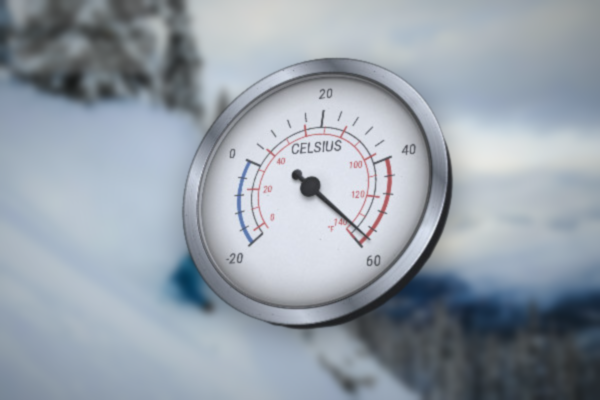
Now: 58
